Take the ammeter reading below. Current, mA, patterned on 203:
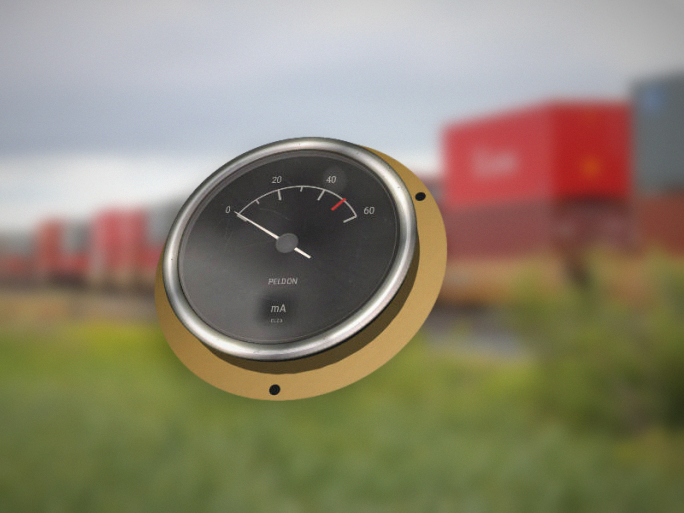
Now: 0
